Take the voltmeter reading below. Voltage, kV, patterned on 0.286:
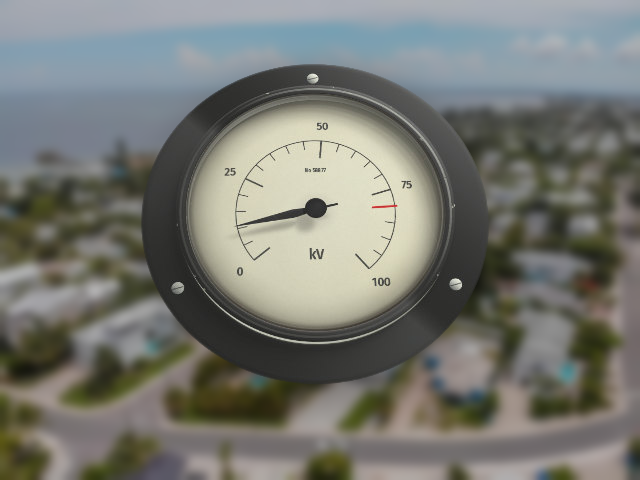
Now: 10
